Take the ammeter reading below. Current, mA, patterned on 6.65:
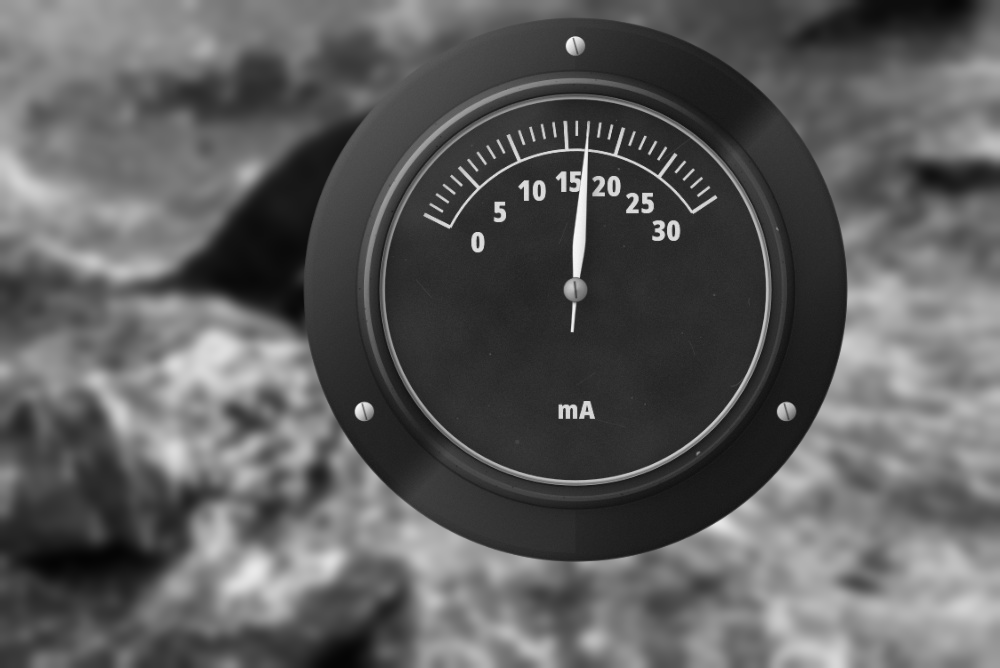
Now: 17
